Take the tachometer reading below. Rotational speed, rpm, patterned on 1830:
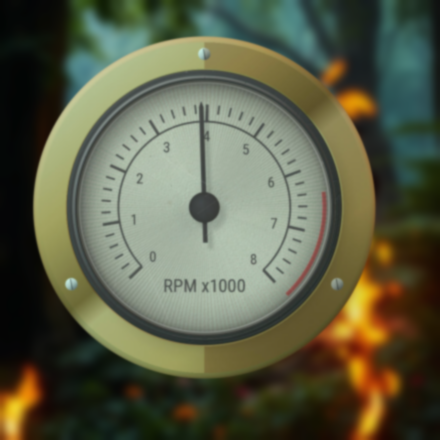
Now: 3900
